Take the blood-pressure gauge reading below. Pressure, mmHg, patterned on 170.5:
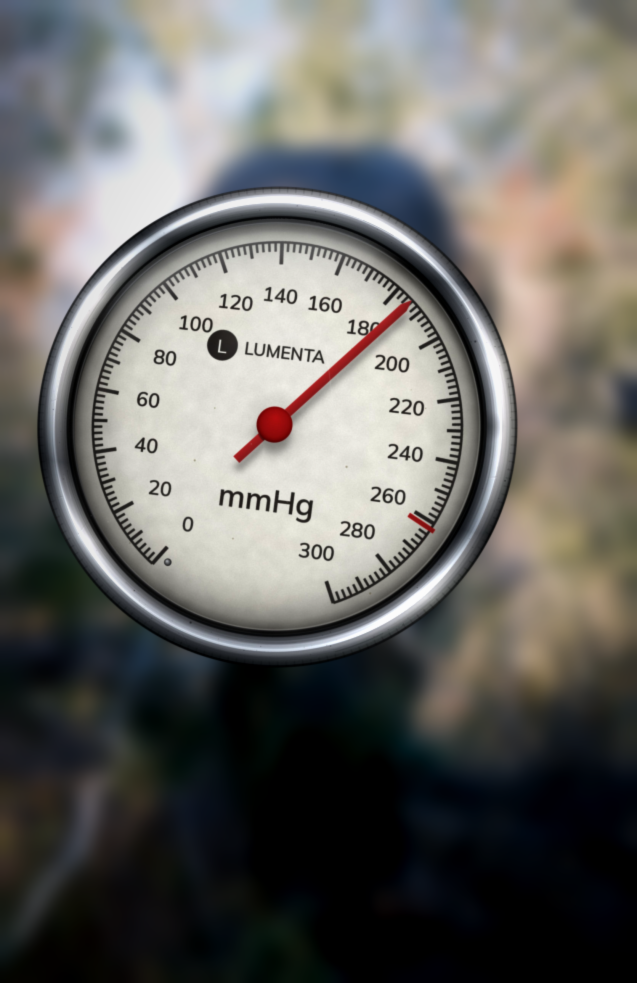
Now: 186
